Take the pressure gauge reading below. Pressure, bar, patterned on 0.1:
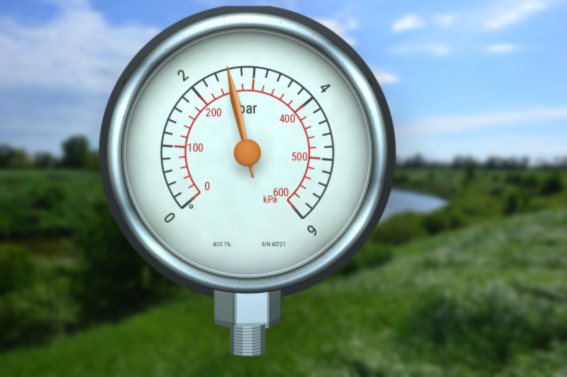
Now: 2.6
